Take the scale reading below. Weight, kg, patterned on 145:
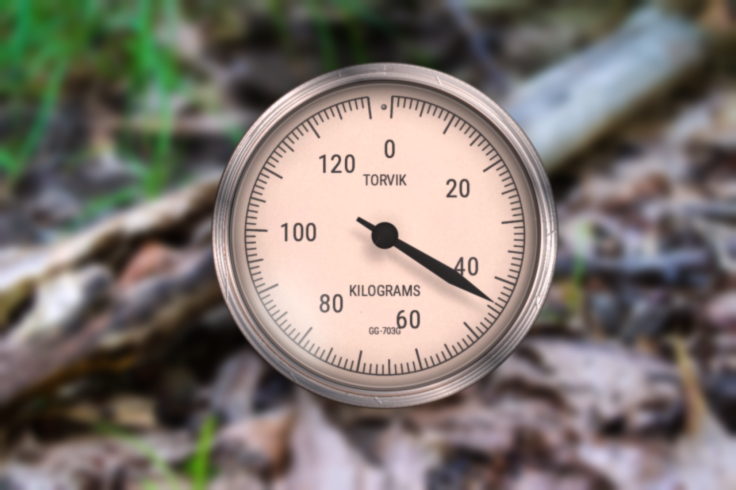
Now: 44
